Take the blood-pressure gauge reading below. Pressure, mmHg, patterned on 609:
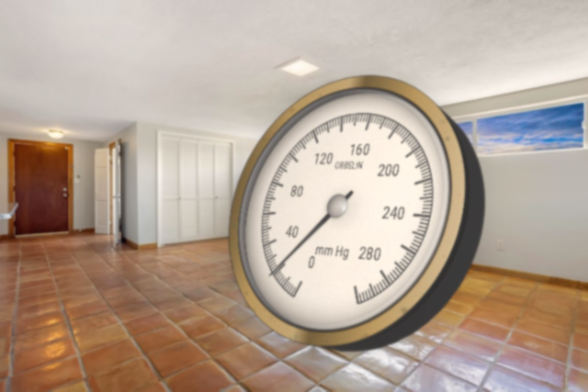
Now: 20
